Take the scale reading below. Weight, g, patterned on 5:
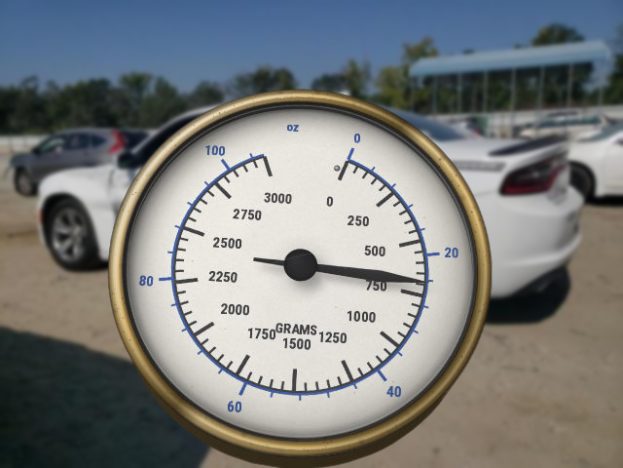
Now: 700
